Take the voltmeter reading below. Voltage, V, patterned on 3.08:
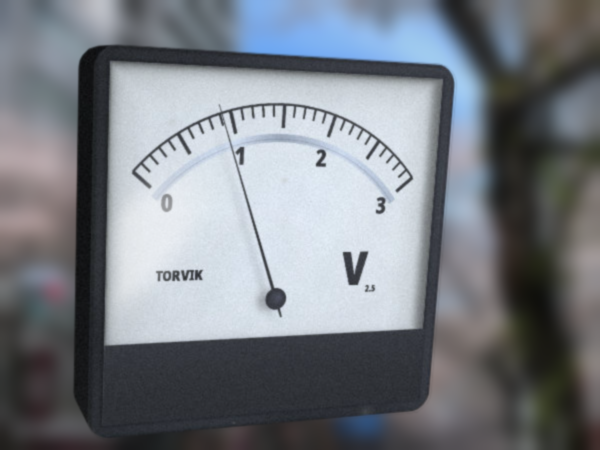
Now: 0.9
